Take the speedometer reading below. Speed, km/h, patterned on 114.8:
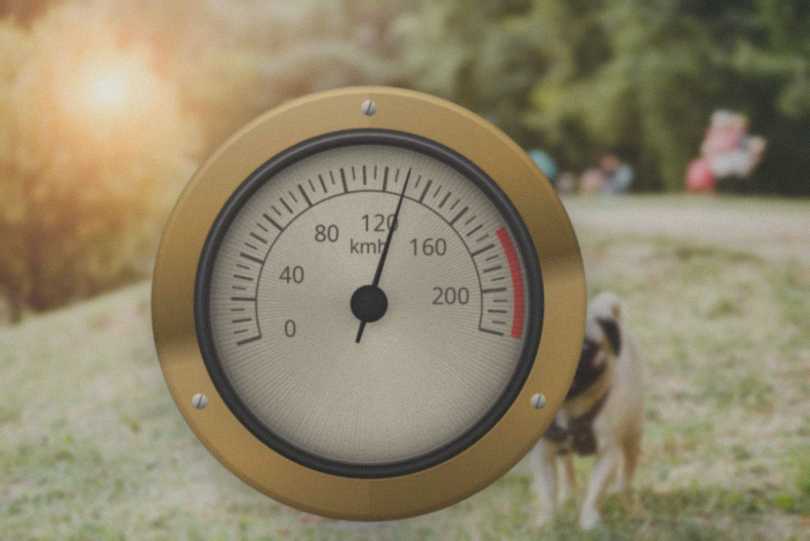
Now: 130
